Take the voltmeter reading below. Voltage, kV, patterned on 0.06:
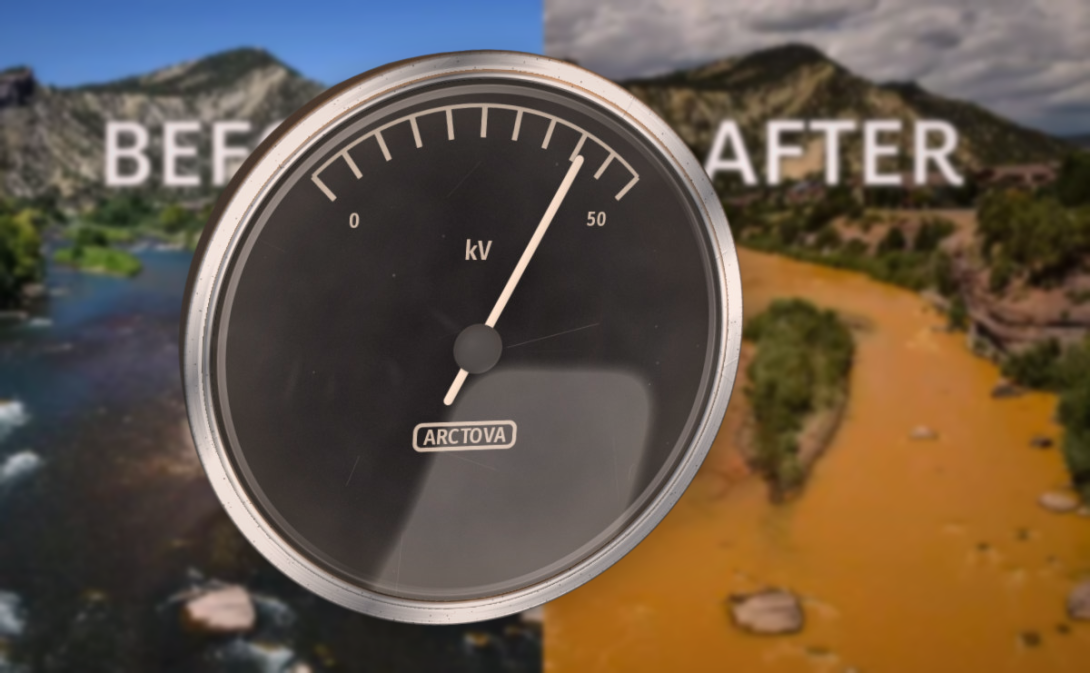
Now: 40
